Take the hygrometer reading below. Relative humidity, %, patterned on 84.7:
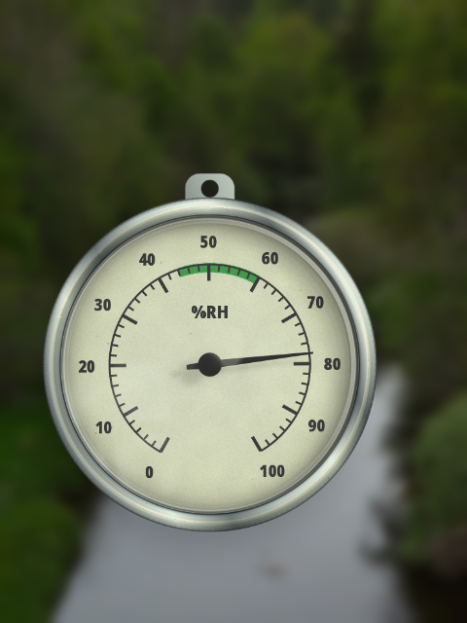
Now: 78
